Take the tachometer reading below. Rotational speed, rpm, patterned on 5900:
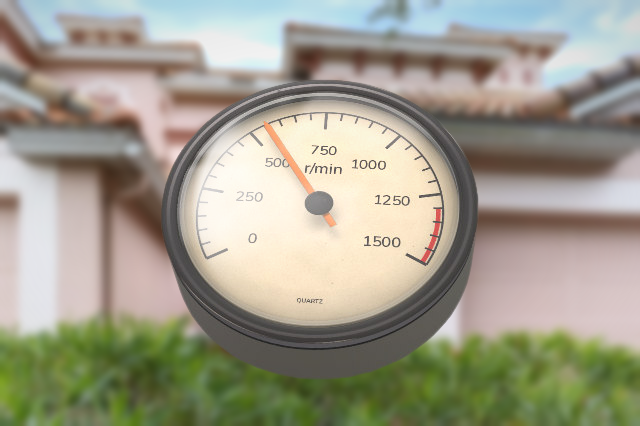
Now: 550
